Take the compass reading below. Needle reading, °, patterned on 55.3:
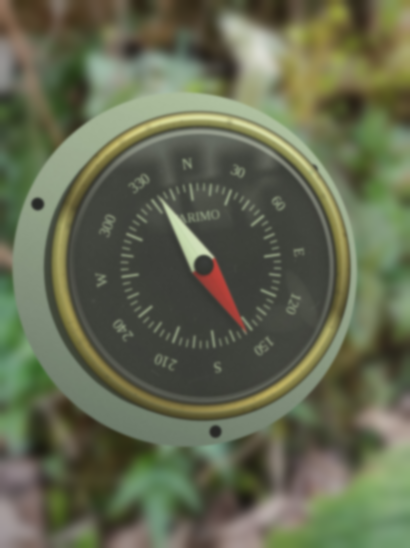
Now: 155
